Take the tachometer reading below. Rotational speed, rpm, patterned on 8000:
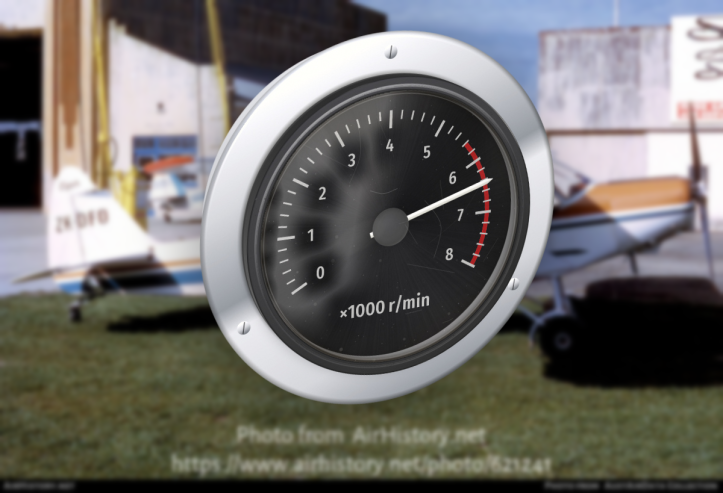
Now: 6400
